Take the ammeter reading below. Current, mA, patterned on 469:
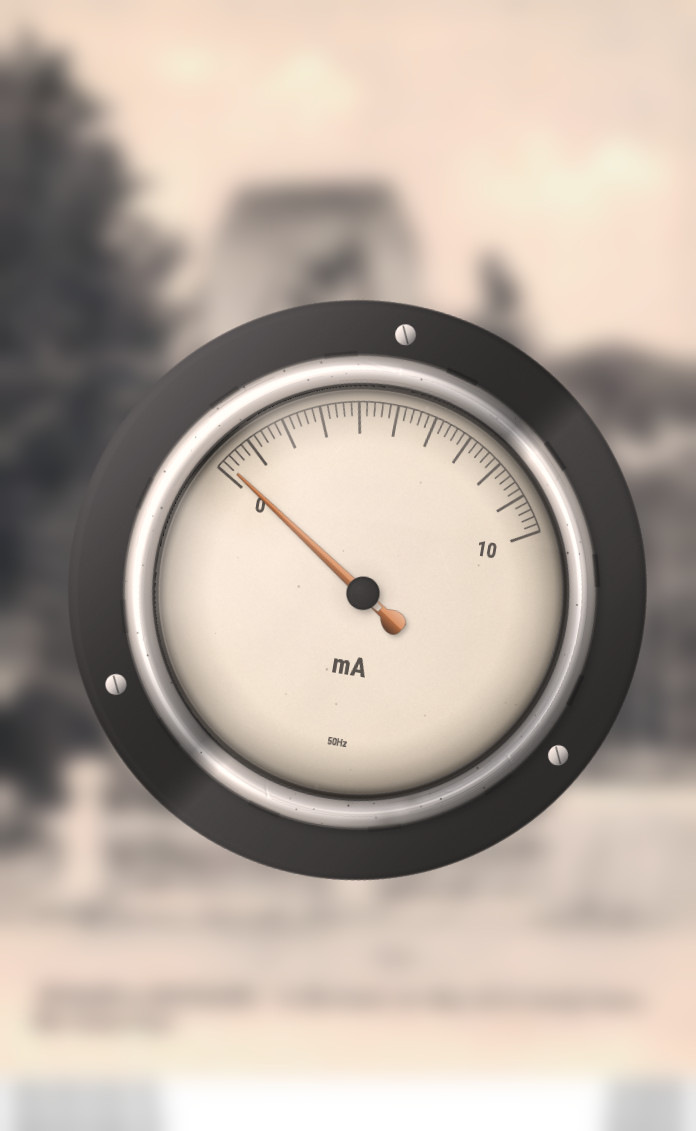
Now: 0.2
